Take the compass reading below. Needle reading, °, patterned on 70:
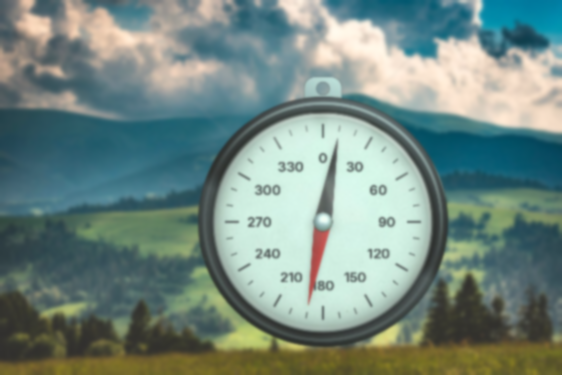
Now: 190
